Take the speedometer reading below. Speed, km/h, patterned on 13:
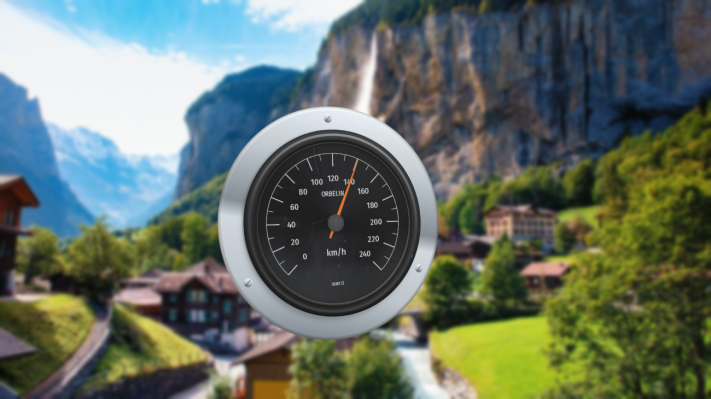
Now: 140
